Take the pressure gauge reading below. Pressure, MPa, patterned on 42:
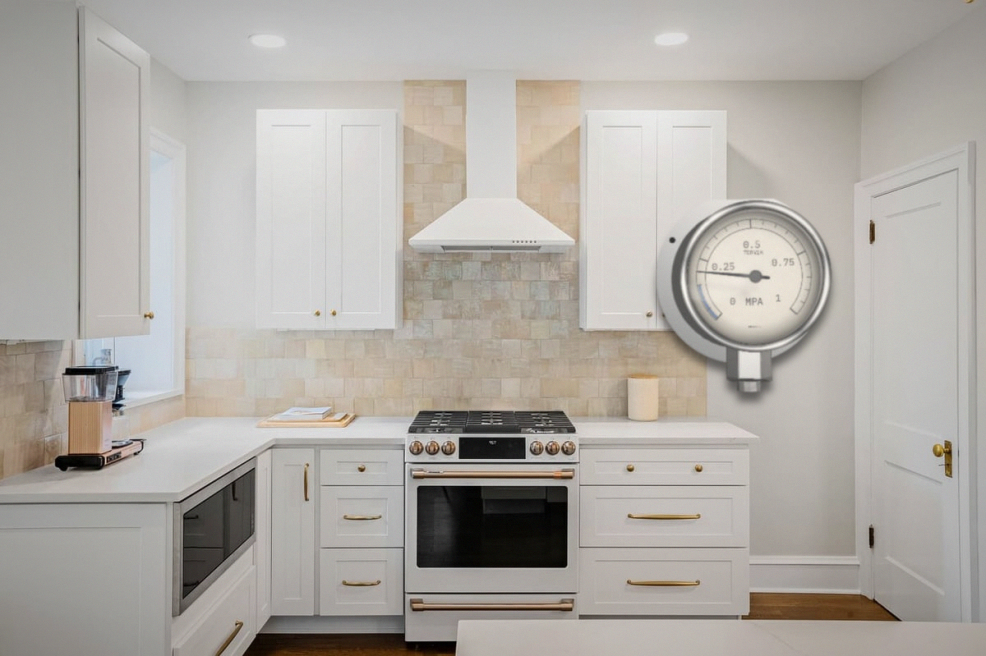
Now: 0.2
